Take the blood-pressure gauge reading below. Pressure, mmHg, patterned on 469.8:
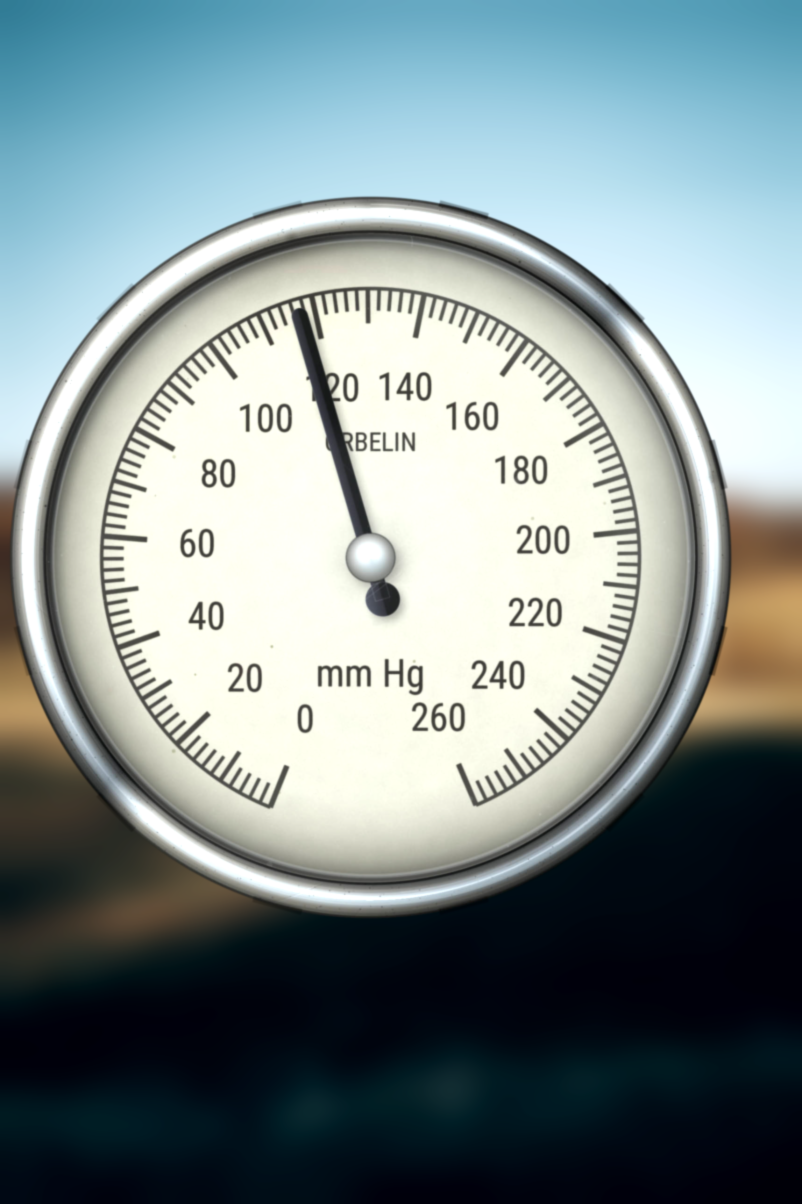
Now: 117
